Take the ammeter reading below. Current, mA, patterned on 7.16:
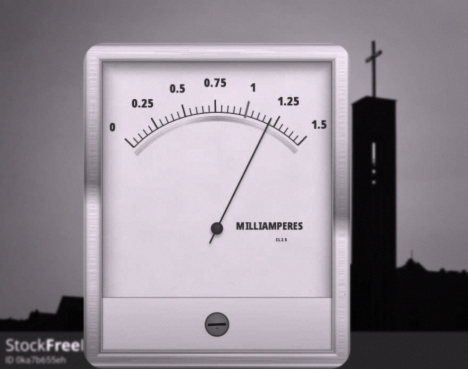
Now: 1.2
